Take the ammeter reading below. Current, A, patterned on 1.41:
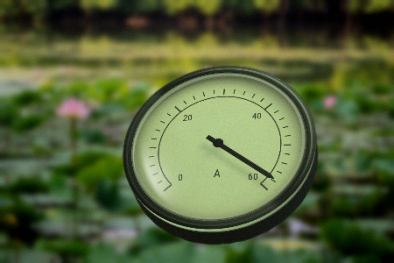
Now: 58
